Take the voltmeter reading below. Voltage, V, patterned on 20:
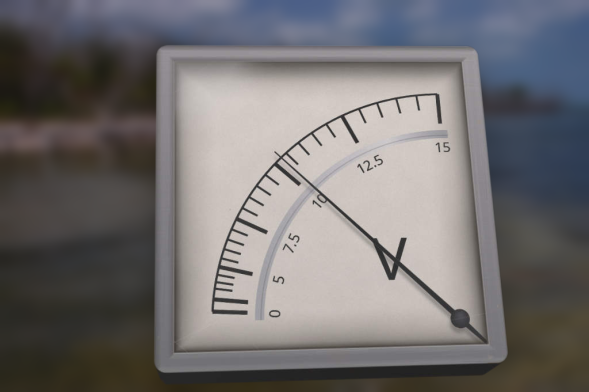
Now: 10.25
